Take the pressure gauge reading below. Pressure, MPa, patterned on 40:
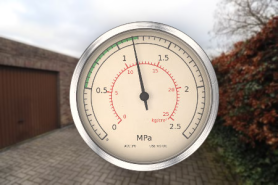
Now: 1.15
